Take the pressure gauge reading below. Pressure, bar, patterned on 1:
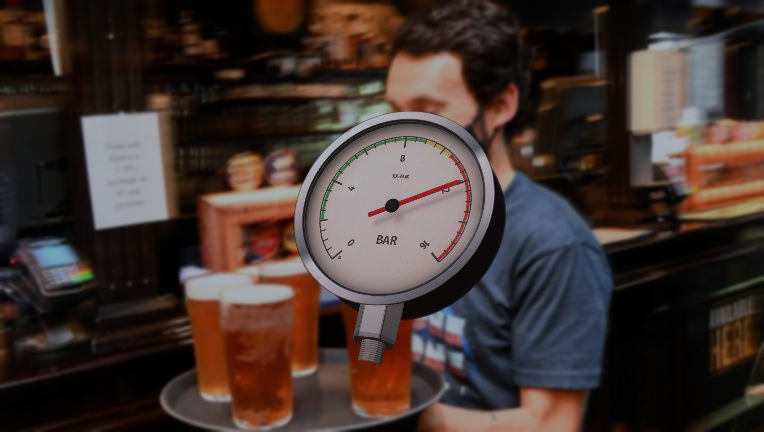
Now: 12
